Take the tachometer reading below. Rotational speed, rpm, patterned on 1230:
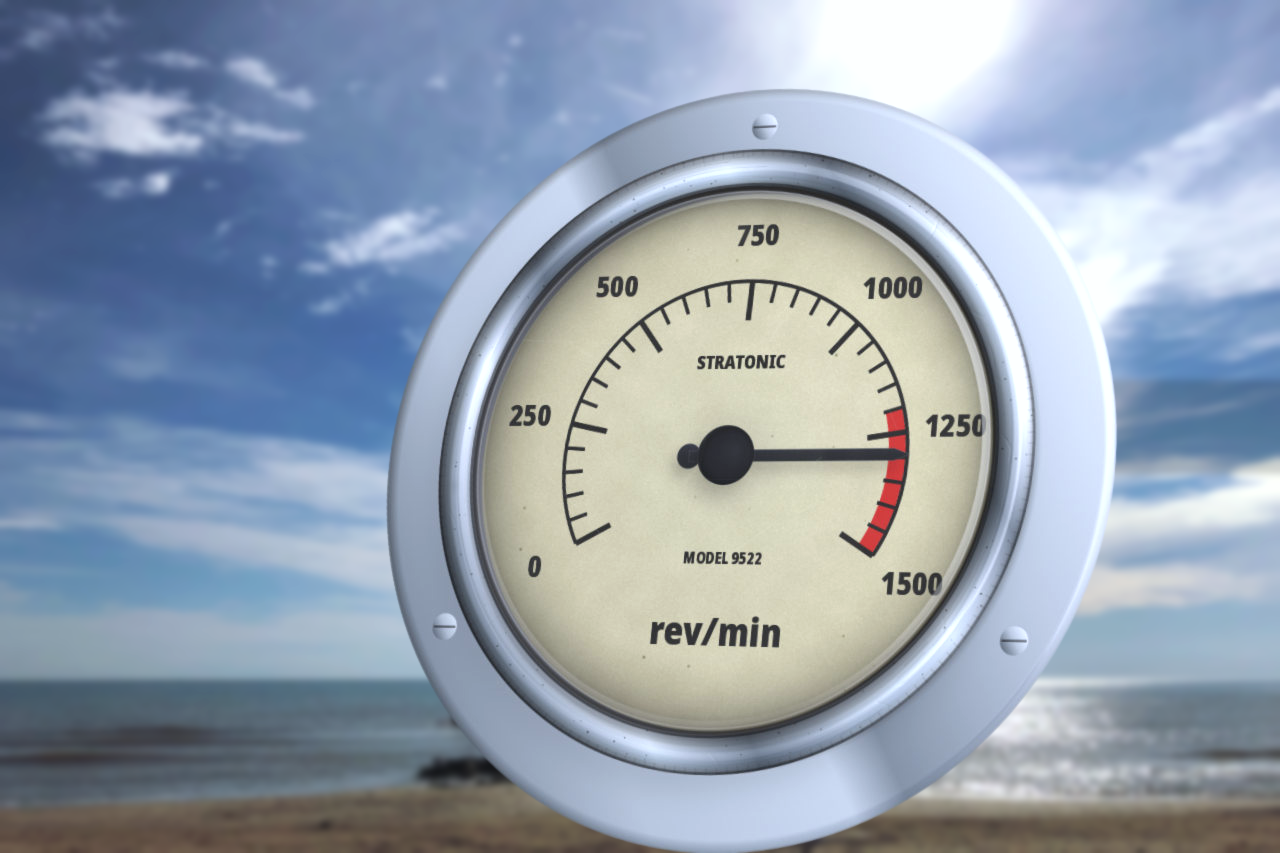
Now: 1300
